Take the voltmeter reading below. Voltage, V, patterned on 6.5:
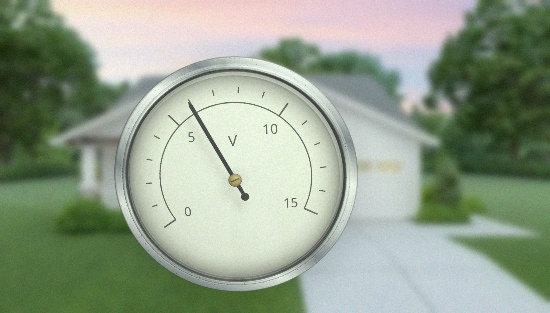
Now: 6
